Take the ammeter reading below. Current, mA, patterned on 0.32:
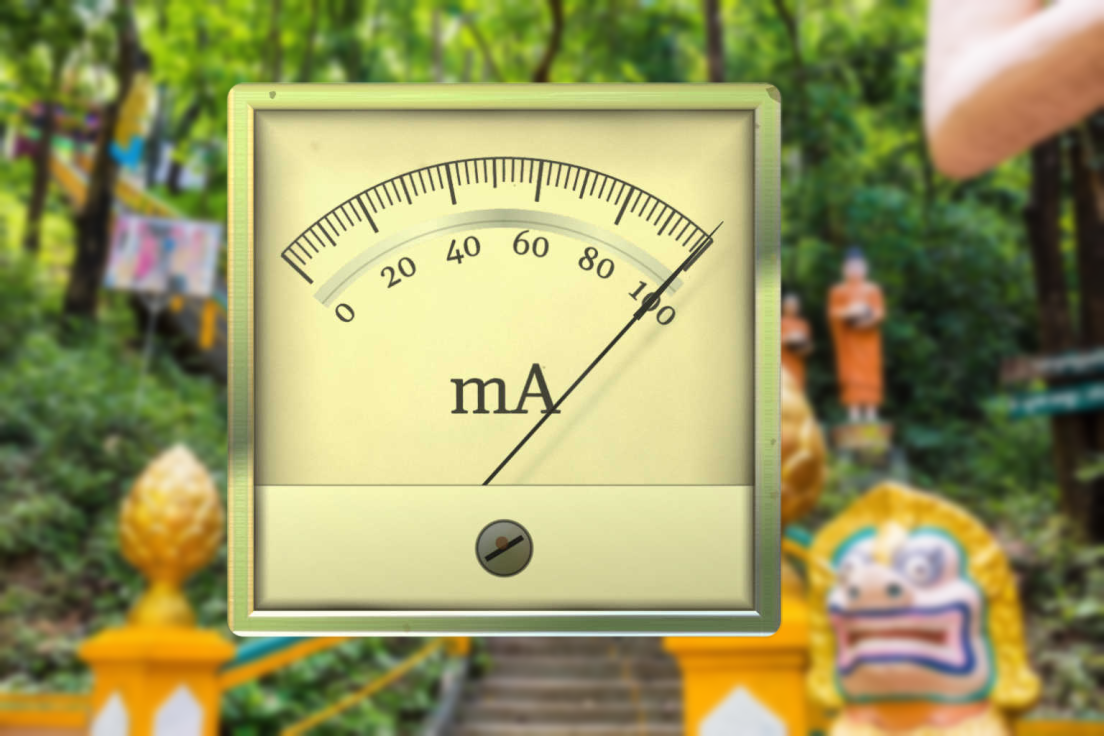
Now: 99
